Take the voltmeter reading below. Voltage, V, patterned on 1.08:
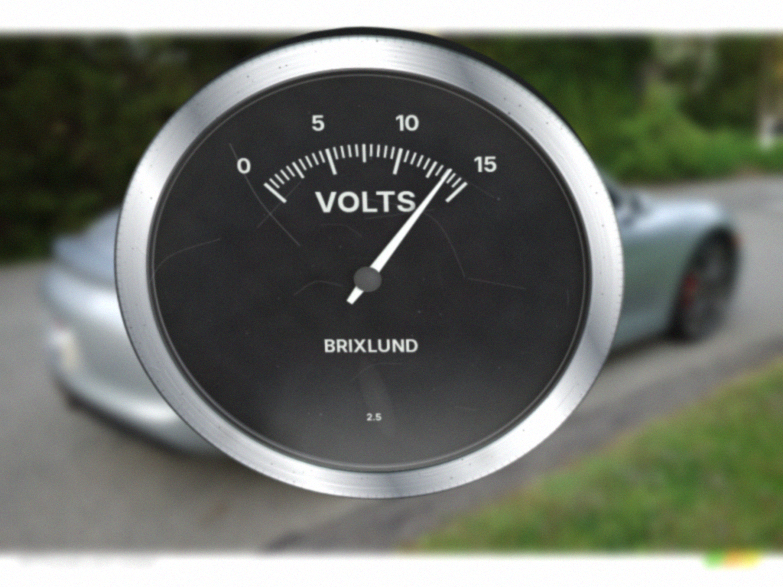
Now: 13.5
